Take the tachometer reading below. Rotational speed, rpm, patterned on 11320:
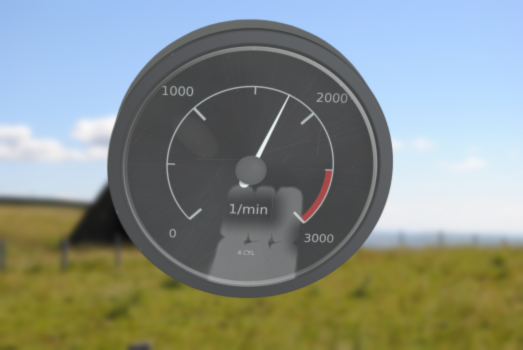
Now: 1750
